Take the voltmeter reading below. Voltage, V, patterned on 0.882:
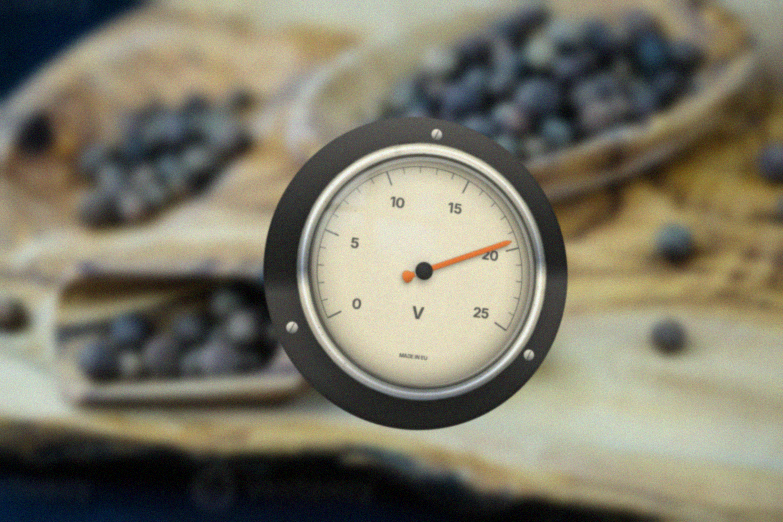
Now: 19.5
